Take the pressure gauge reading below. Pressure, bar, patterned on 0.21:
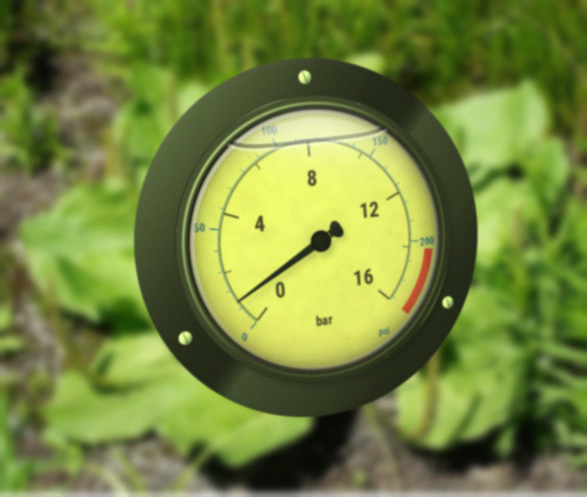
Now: 1
